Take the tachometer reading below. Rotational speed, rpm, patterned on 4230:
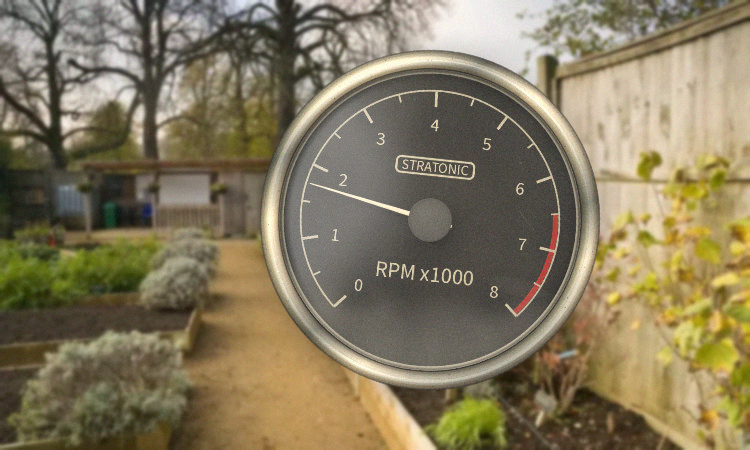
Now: 1750
